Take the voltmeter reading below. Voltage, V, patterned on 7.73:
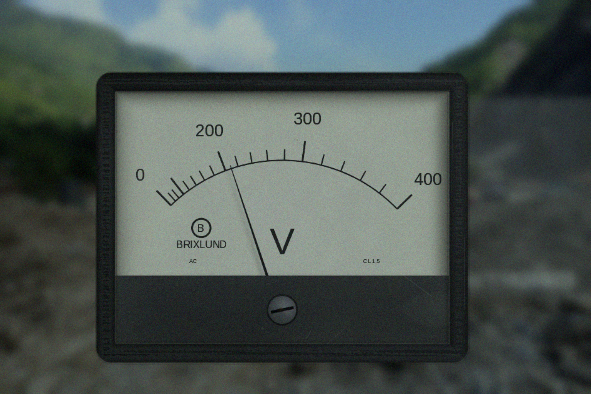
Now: 210
